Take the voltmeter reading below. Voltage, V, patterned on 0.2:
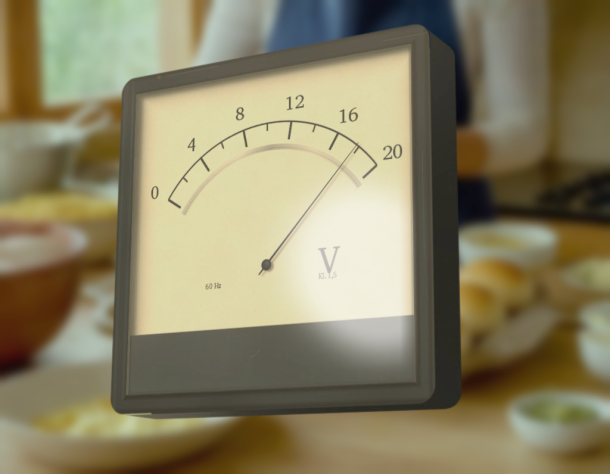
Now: 18
